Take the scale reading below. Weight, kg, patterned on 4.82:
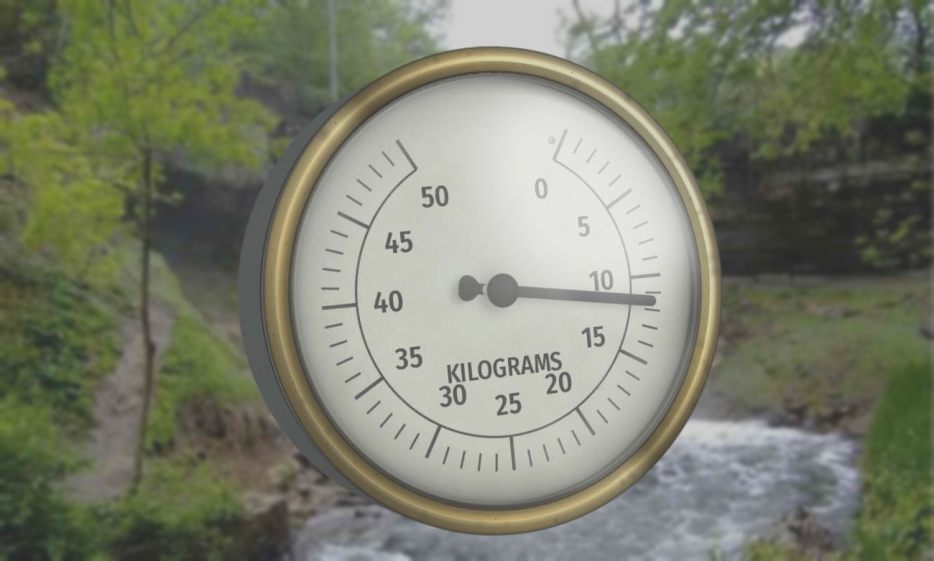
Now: 11.5
